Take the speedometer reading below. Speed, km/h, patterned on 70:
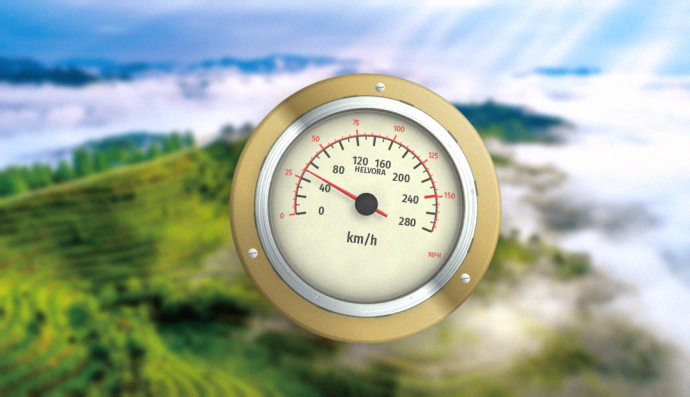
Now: 50
